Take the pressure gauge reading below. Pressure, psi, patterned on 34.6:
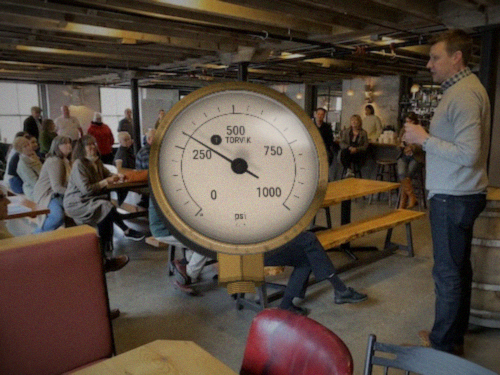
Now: 300
